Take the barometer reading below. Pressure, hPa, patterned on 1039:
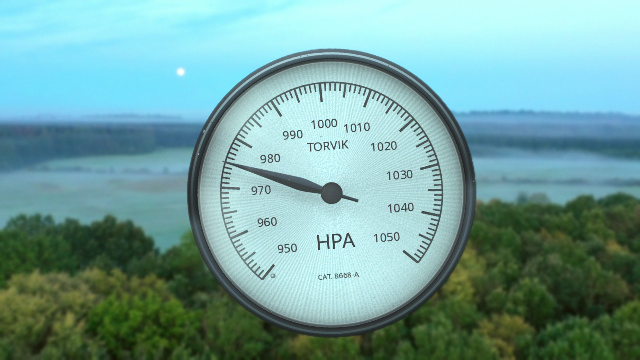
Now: 975
